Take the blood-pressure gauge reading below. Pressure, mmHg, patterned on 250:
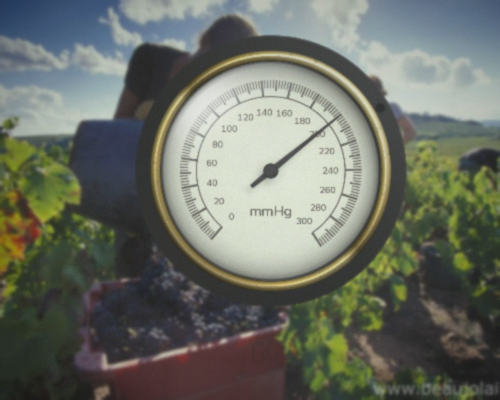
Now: 200
